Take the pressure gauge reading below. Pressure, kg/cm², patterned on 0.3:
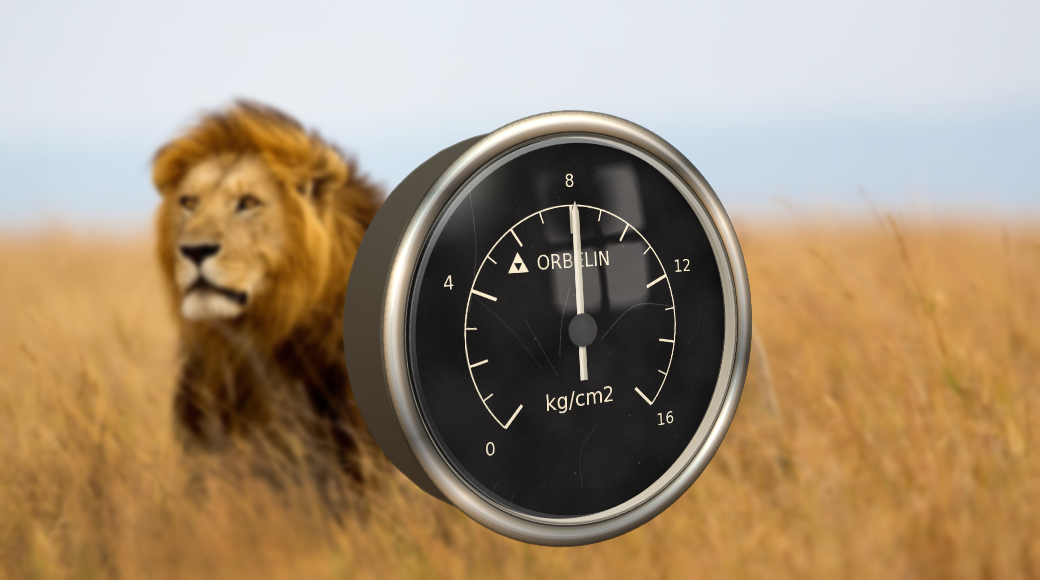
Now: 8
